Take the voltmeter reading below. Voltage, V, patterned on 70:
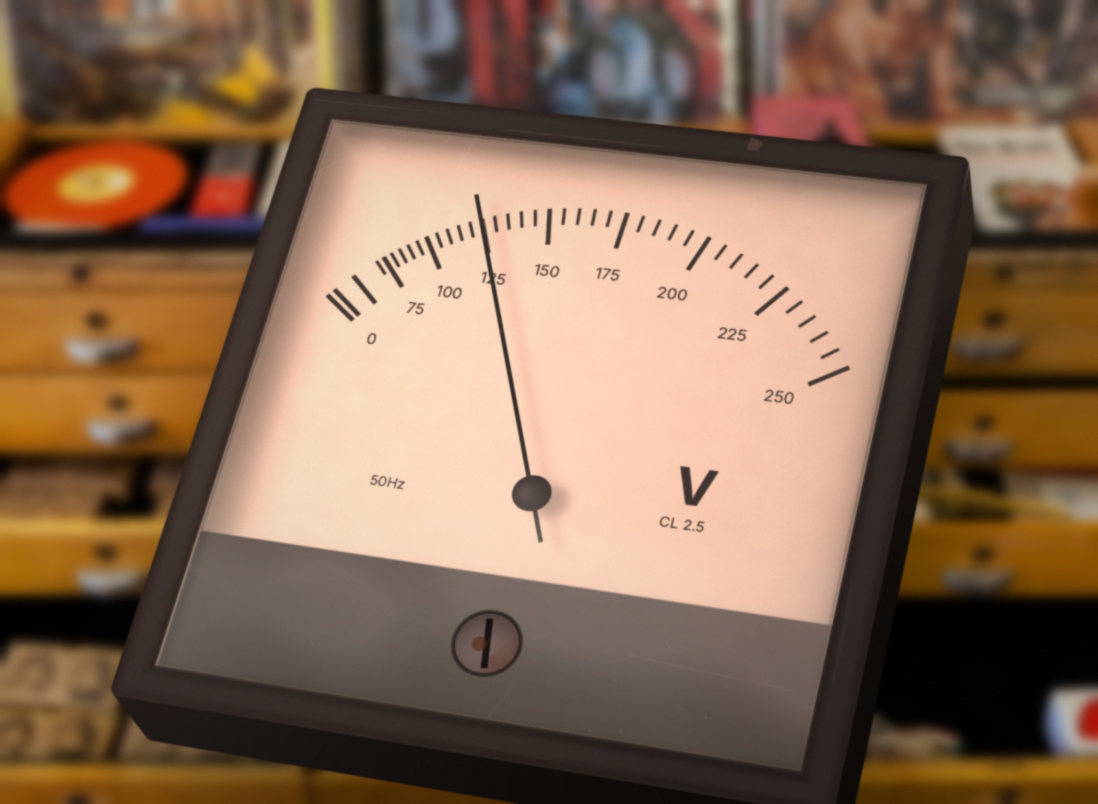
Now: 125
